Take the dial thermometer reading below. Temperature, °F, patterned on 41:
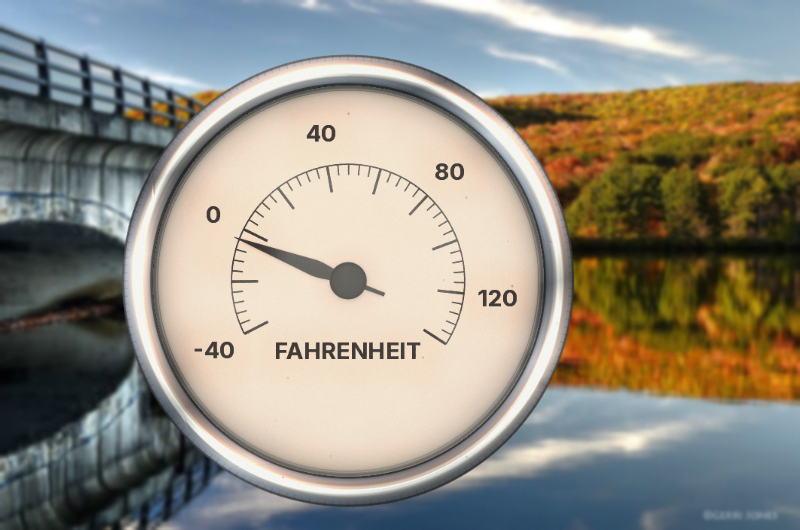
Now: -4
